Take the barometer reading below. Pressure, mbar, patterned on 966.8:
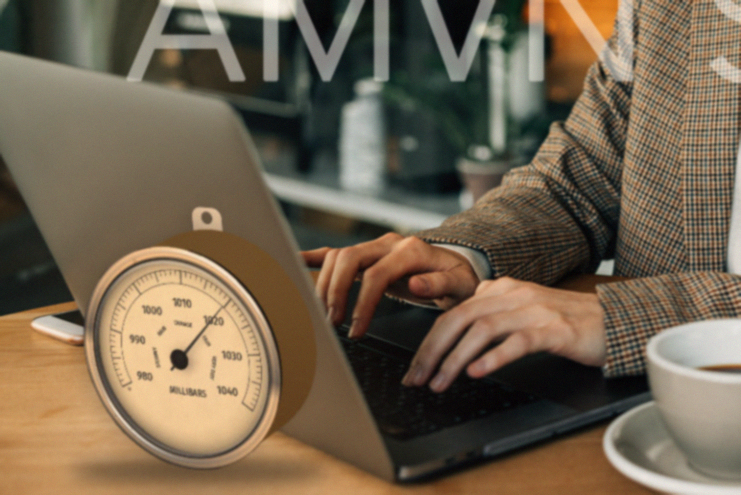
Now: 1020
